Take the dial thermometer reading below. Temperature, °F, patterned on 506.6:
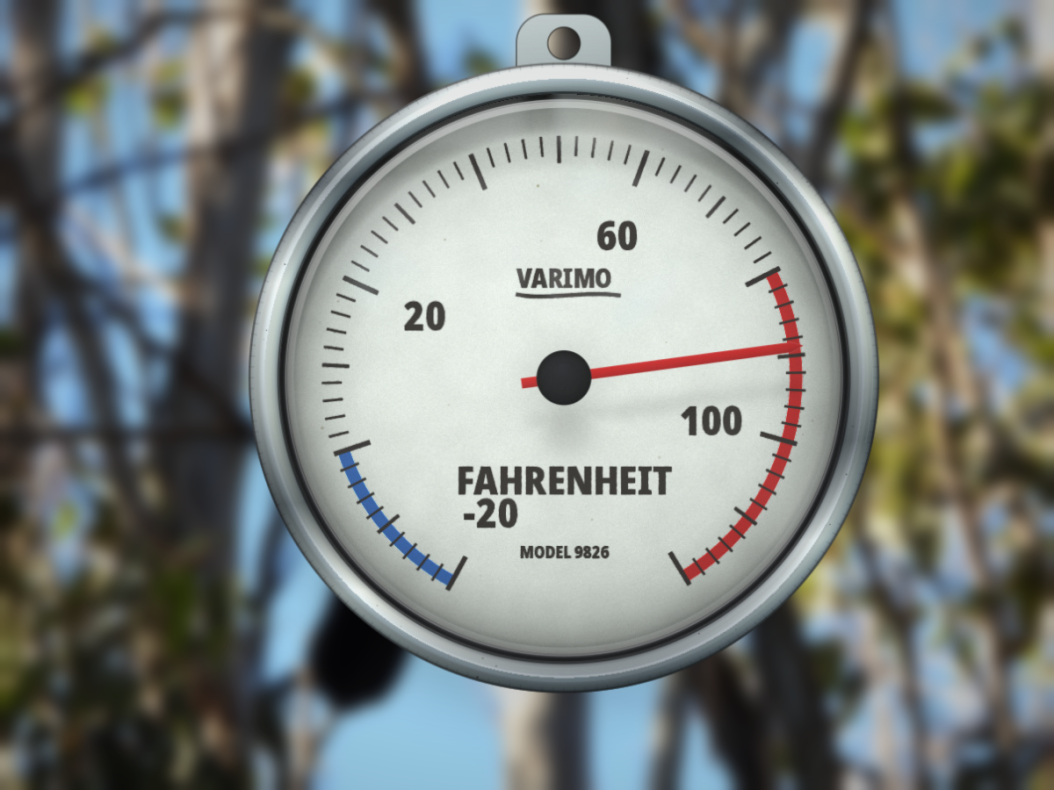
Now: 89
